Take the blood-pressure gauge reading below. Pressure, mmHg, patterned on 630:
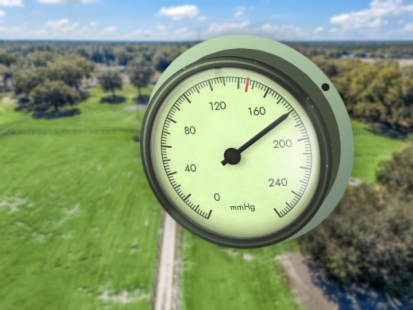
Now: 180
